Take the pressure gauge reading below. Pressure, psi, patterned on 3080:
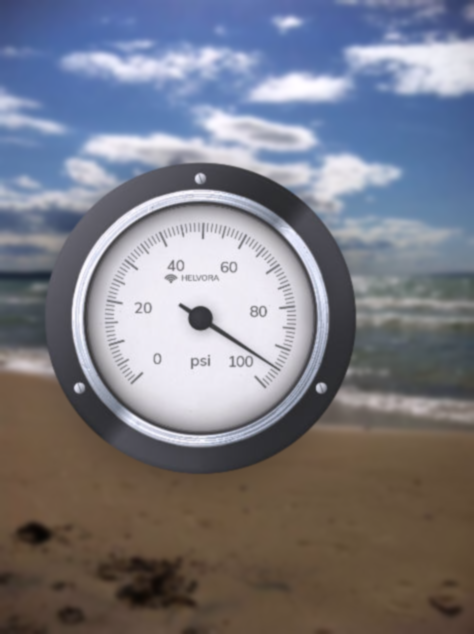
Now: 95
